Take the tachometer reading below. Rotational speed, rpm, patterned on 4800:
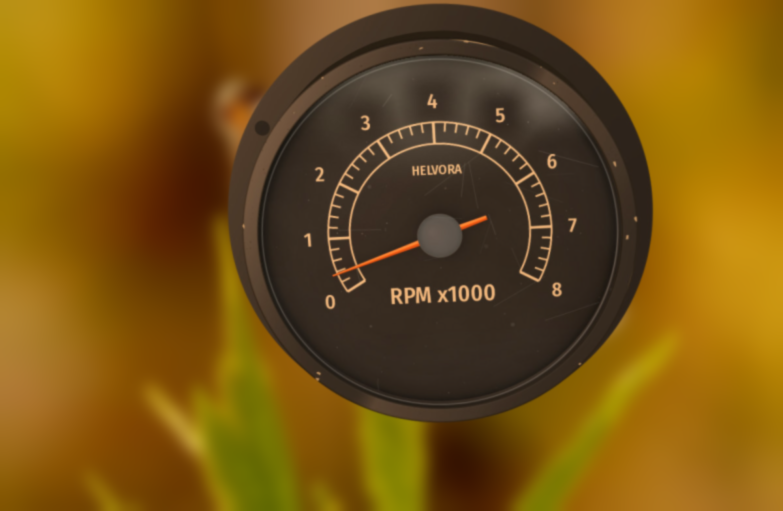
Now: 400
